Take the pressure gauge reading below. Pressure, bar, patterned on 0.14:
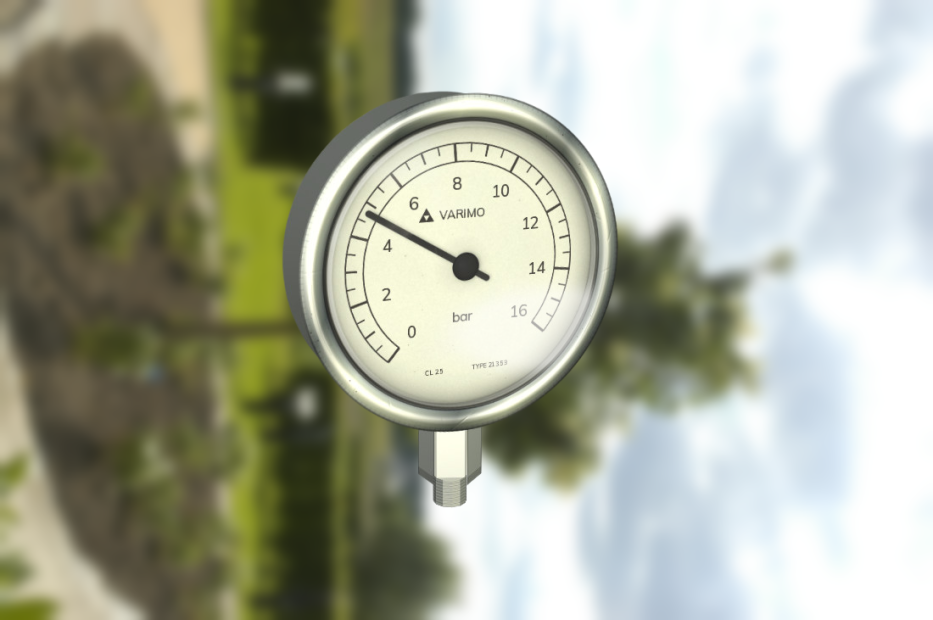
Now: 4.75
